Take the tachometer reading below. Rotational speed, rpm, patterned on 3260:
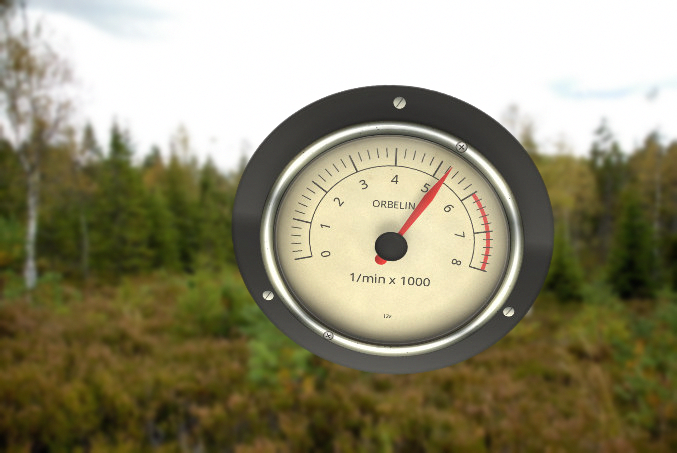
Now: 5200
